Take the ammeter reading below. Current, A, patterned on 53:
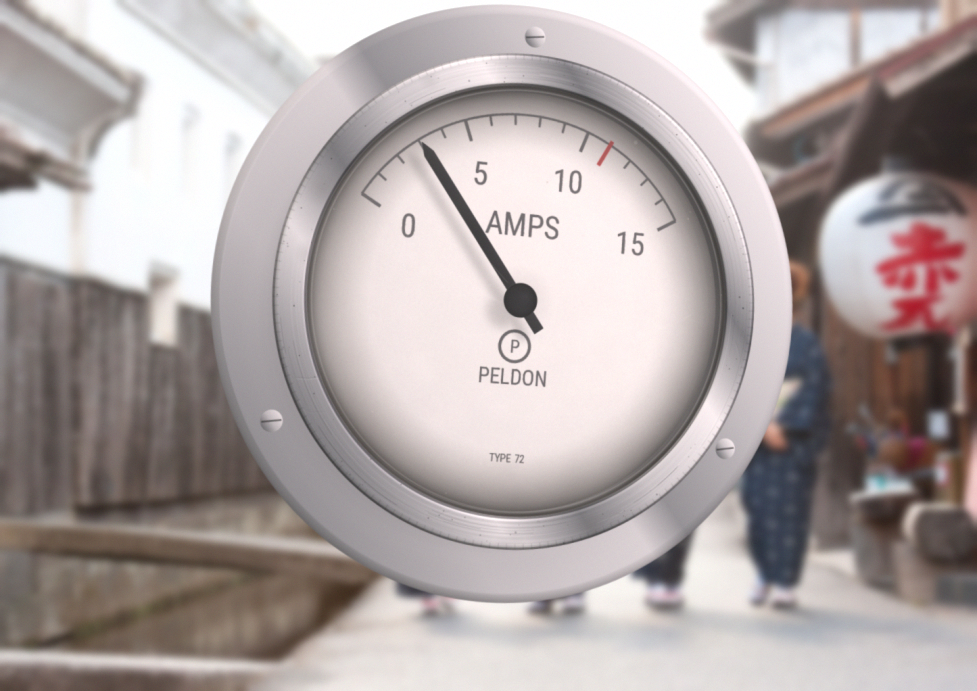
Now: 3
